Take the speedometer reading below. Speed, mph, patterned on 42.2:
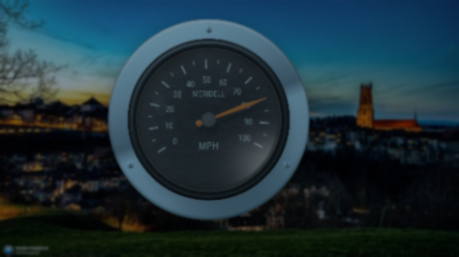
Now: 80
